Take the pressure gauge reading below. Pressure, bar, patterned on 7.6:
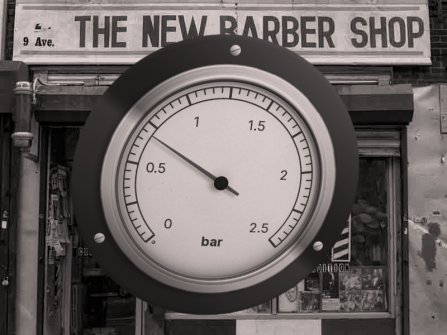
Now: 0.7
